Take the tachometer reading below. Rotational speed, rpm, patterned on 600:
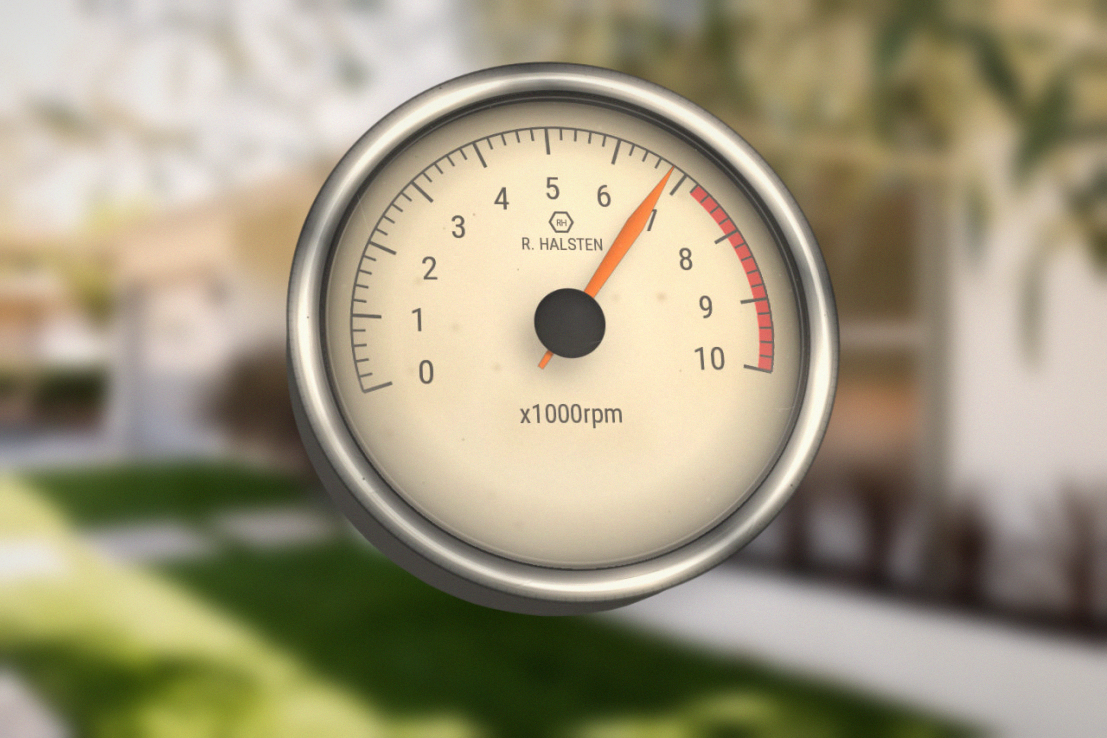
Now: 6800
